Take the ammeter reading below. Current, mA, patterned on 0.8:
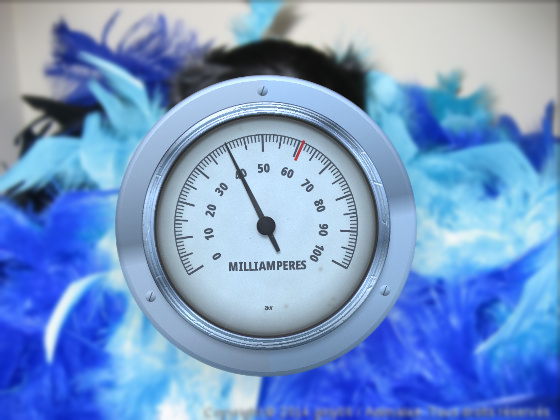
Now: 40
